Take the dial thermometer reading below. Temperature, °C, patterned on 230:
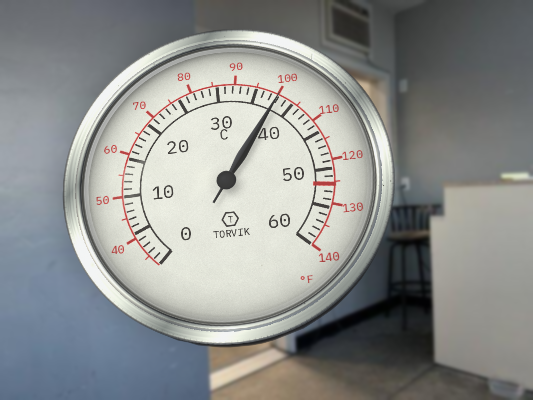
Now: 38
